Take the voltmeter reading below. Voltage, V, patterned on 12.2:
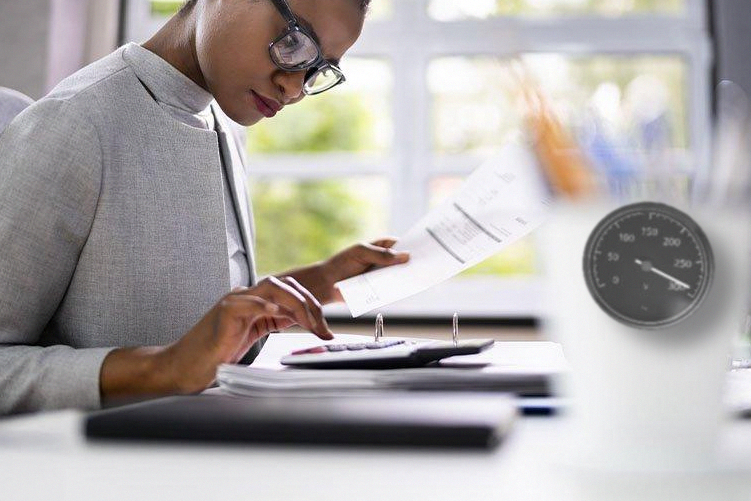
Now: 290
